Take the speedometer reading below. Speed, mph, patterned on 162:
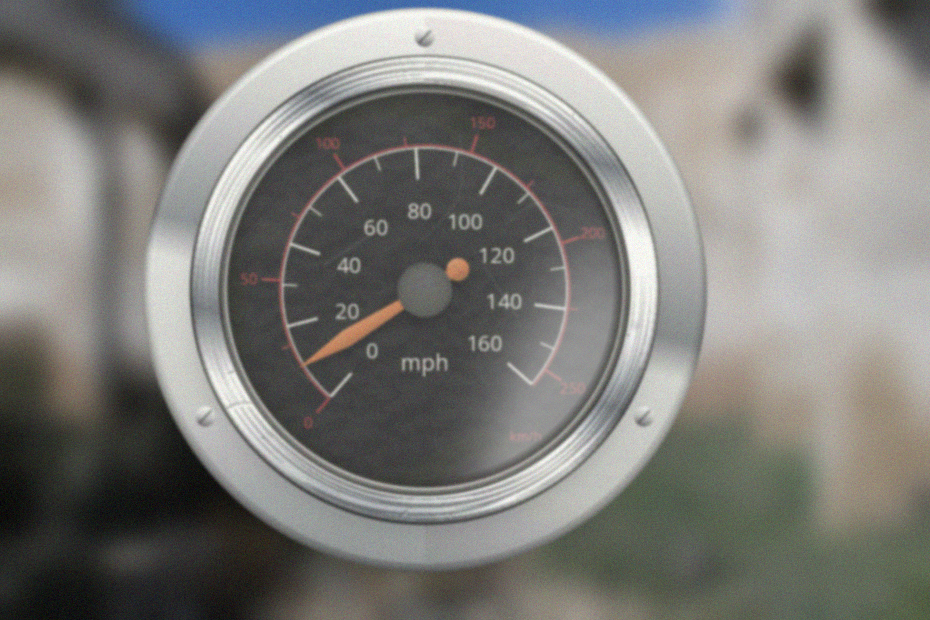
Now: 10
